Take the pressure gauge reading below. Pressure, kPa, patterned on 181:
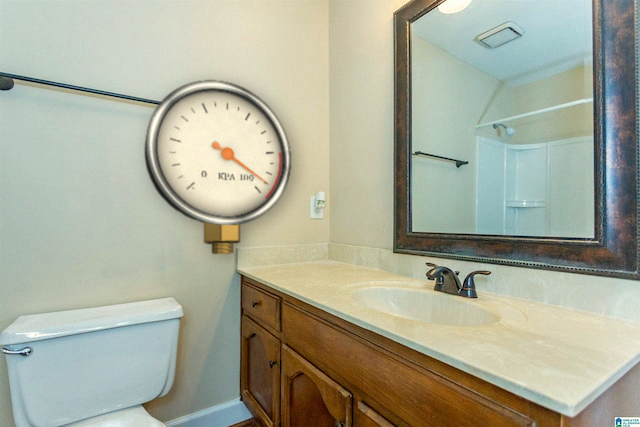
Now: 95
